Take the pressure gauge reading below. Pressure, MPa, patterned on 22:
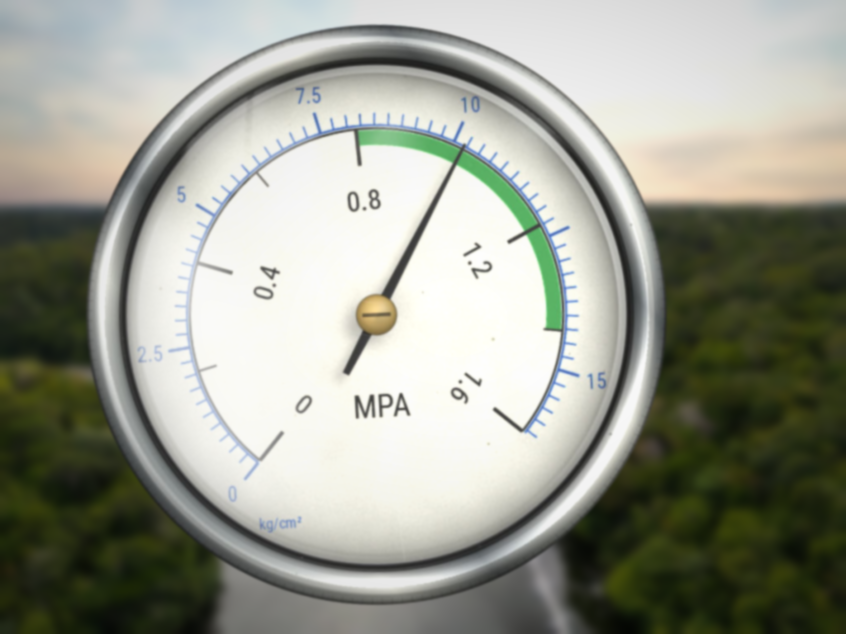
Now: 1
